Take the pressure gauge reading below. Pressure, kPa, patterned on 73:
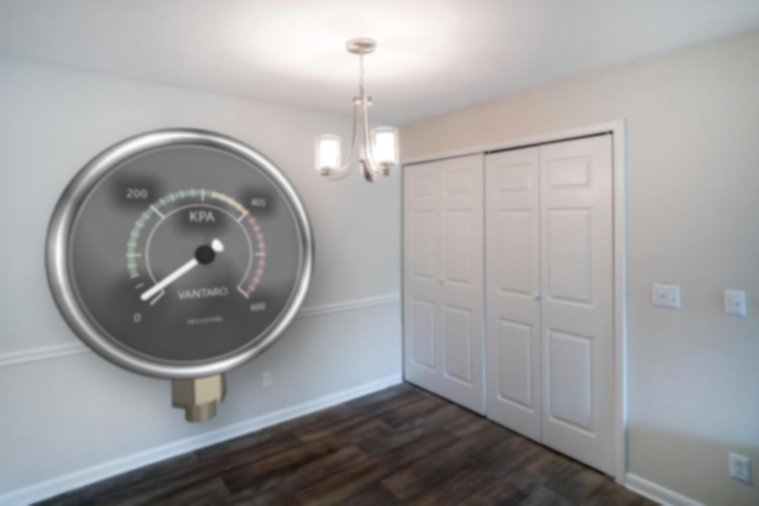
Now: 20
